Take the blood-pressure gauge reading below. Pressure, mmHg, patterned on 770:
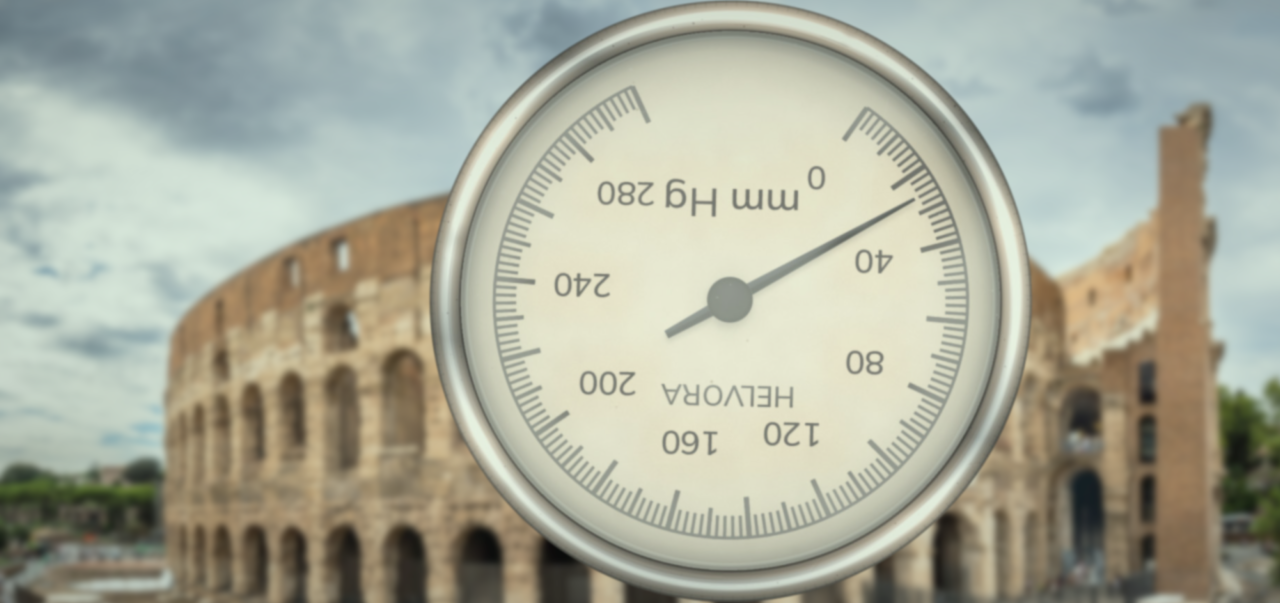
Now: 26
